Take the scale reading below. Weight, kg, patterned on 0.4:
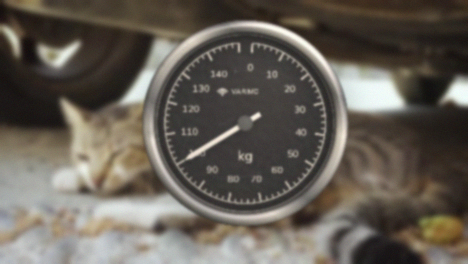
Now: 100
